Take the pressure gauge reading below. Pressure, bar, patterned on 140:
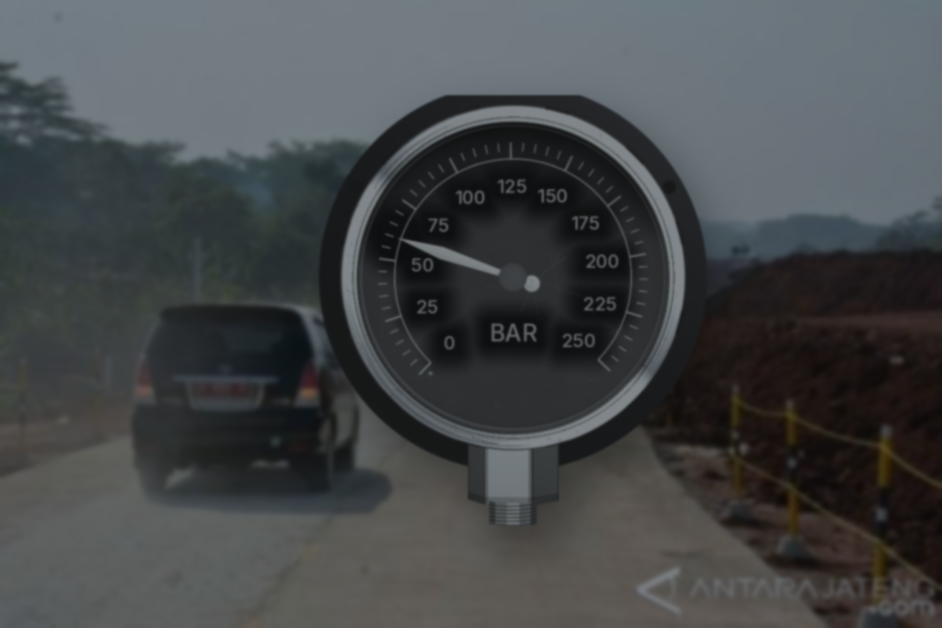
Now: 60
